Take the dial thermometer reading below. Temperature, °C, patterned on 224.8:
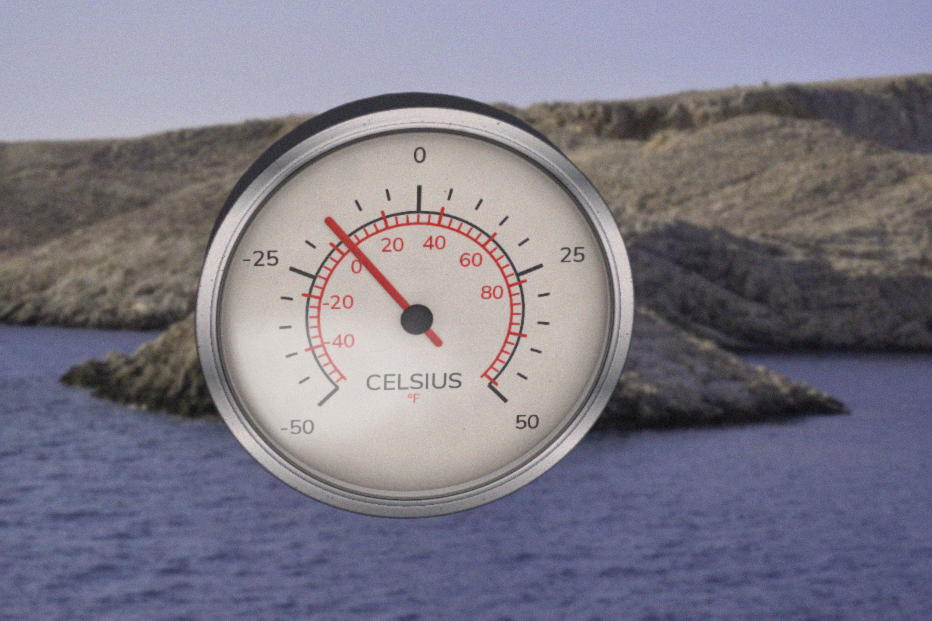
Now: -15
